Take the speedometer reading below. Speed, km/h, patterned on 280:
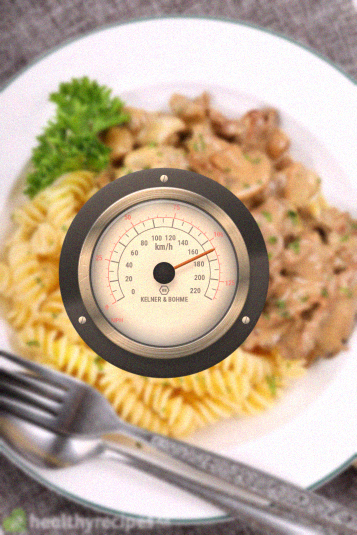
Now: 170
